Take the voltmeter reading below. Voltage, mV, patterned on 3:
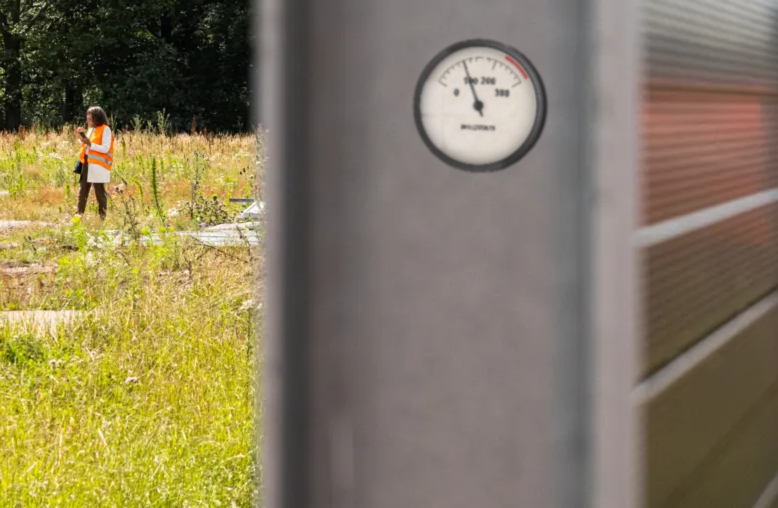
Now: 100
